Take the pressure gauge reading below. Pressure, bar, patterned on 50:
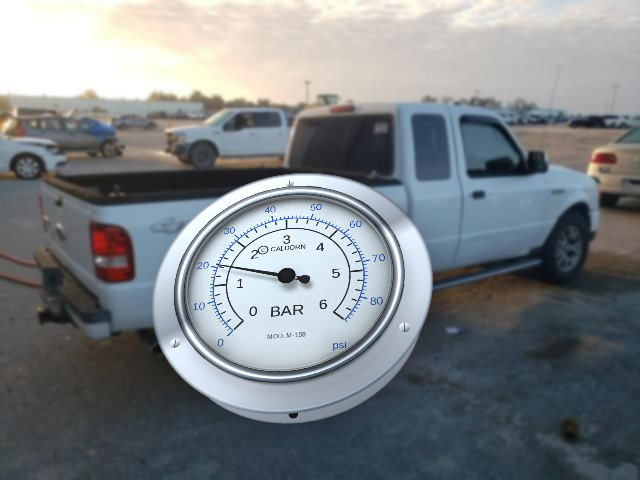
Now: 1.4
